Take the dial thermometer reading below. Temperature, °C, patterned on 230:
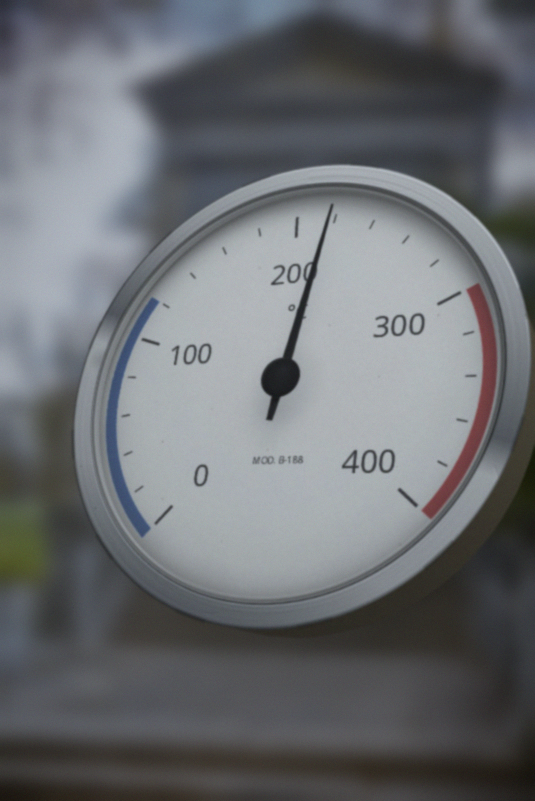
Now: 220
